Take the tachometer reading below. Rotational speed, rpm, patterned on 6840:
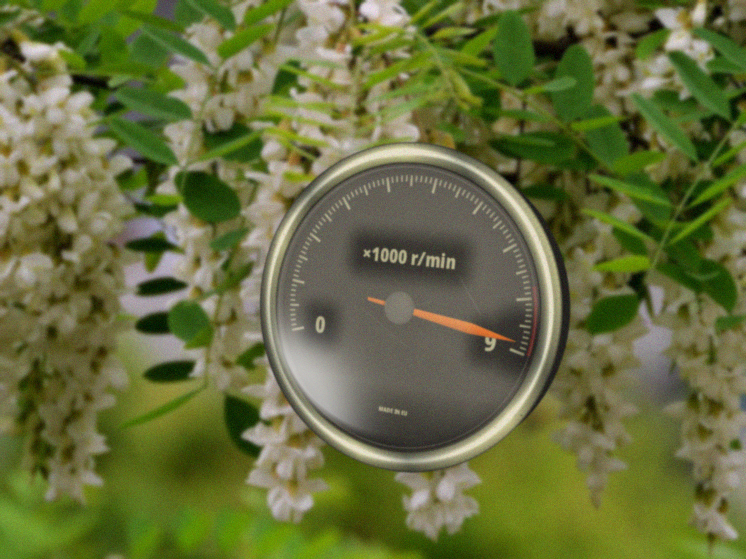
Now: 8800
